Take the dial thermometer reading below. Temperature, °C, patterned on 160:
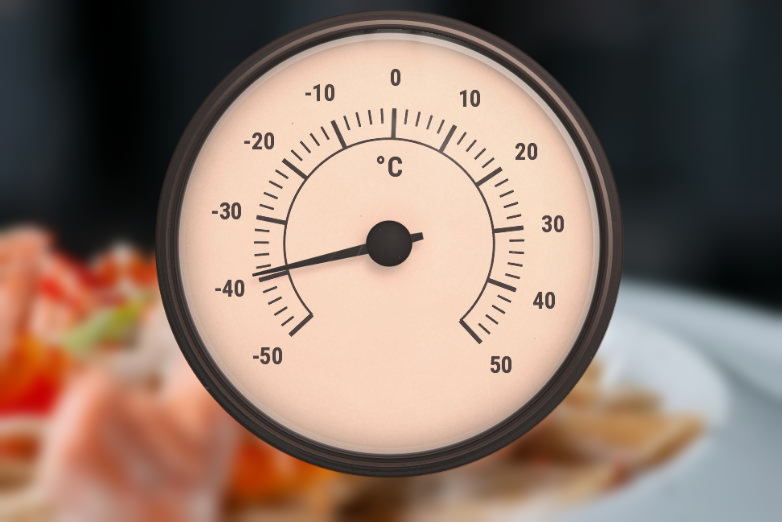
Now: -39
